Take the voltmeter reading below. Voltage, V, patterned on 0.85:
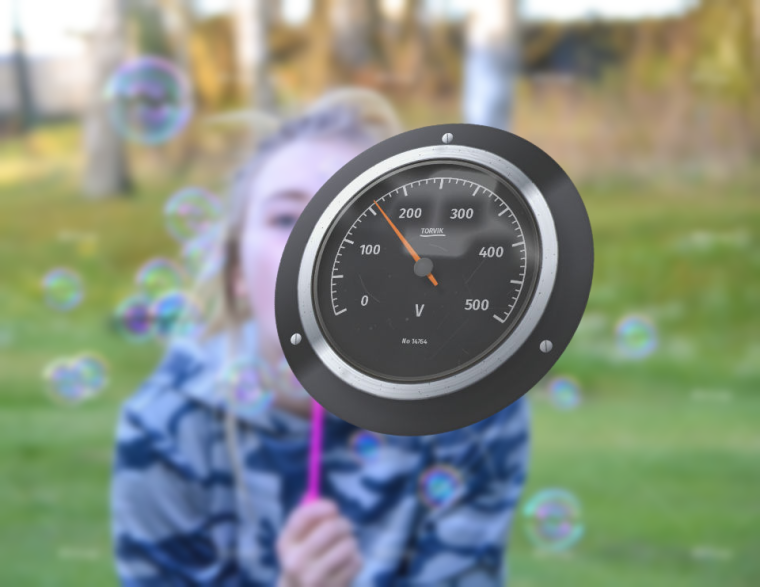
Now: 160
